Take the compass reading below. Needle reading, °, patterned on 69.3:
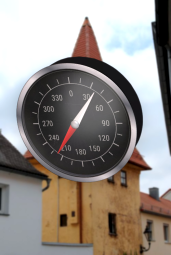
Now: 217.5
